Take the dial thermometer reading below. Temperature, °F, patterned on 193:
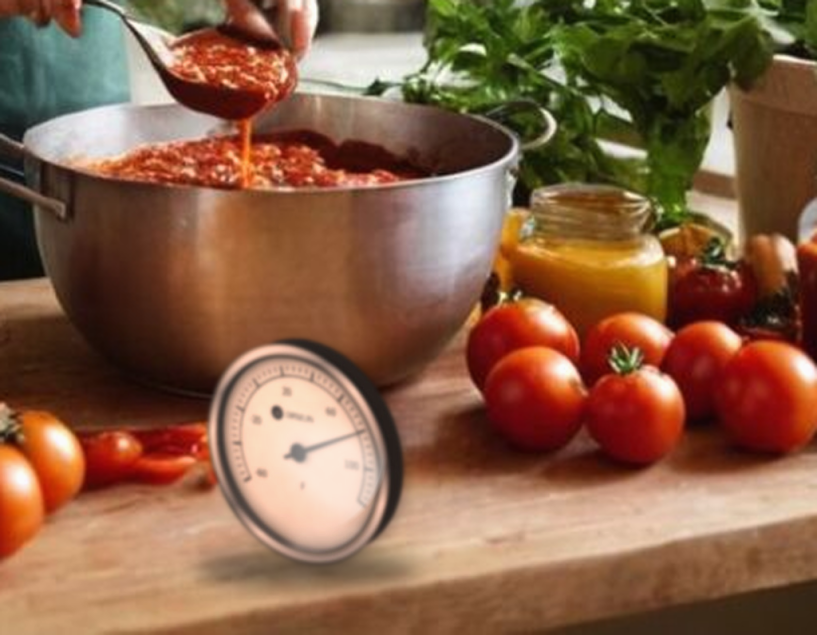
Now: 80
